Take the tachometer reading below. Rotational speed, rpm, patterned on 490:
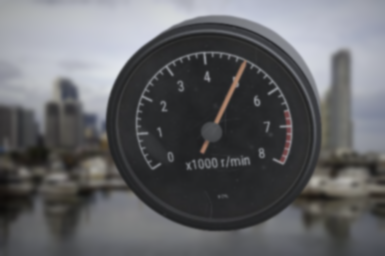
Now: 5000
